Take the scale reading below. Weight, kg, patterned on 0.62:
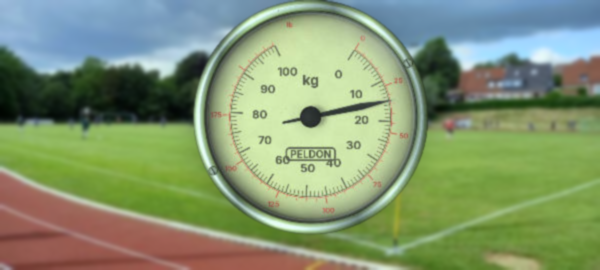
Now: 15
